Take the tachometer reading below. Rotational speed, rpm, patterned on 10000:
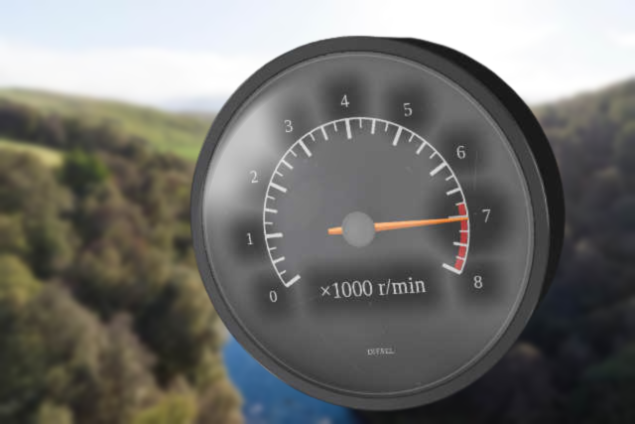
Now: 7000
